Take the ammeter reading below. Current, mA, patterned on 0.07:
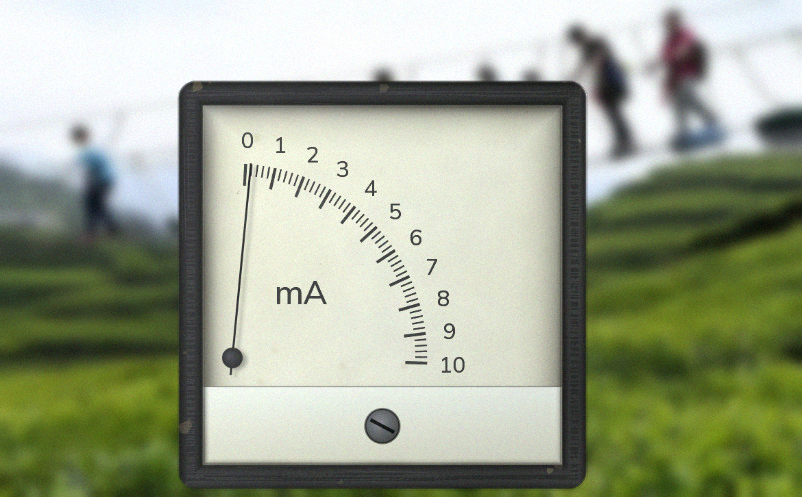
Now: 0.2
